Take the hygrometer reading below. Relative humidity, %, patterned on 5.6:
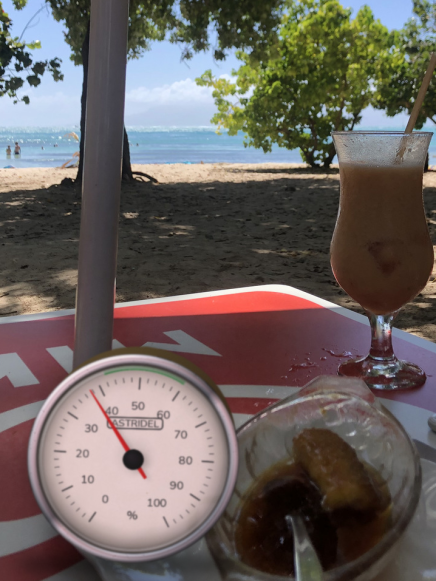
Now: 38
